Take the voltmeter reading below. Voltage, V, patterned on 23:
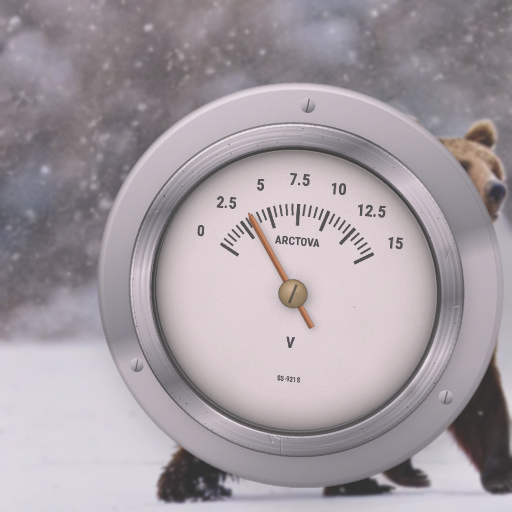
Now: 3.5
